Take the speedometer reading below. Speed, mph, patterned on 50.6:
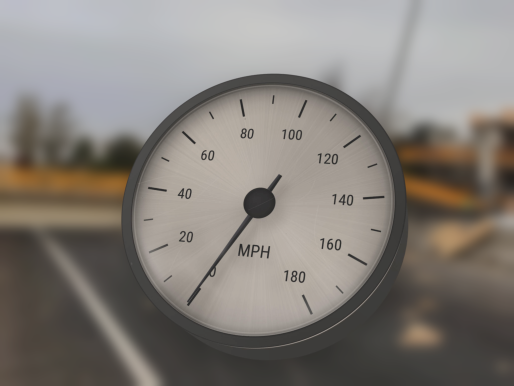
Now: 0
